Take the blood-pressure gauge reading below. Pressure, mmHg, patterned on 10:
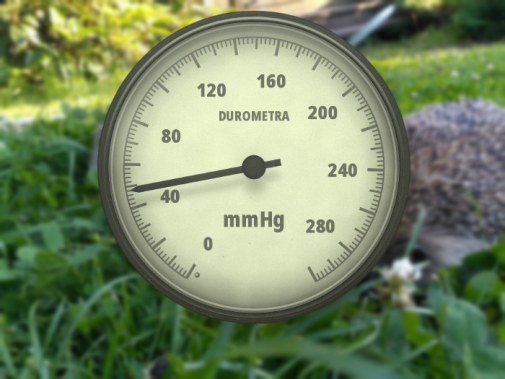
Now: 48
